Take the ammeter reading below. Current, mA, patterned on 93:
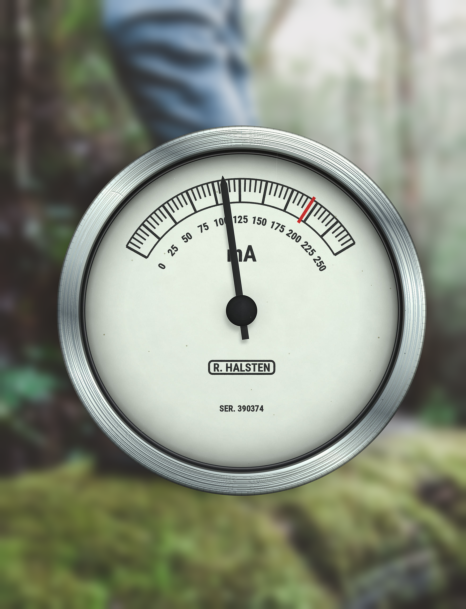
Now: 110
